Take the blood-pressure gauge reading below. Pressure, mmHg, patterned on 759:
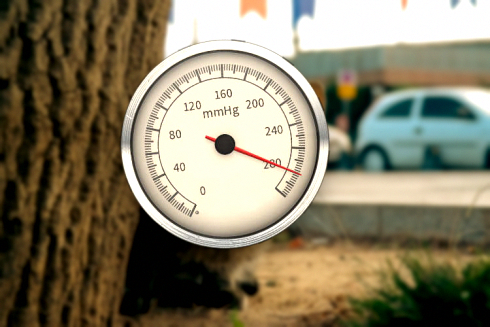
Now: 280
